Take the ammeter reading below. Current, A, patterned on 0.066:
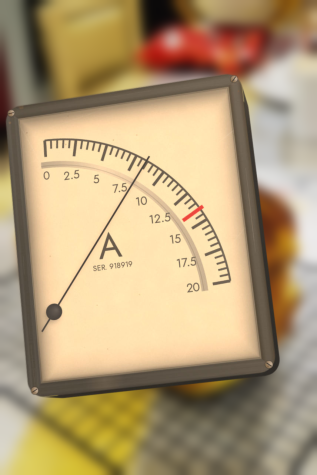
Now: 8.5
